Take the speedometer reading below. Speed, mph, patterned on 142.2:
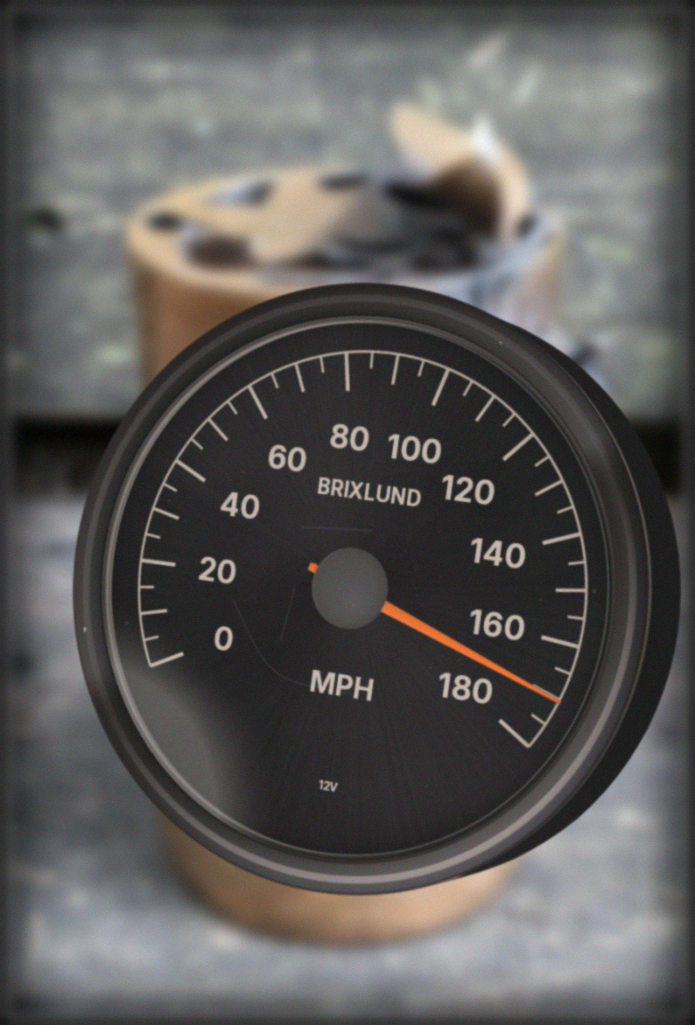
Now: 170
